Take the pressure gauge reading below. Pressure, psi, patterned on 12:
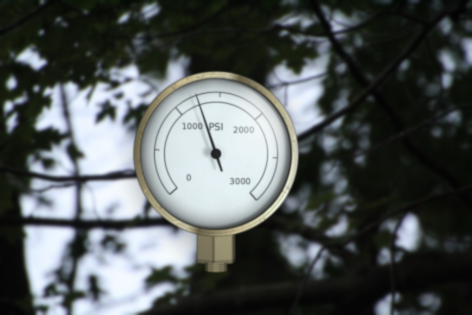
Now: 1250
